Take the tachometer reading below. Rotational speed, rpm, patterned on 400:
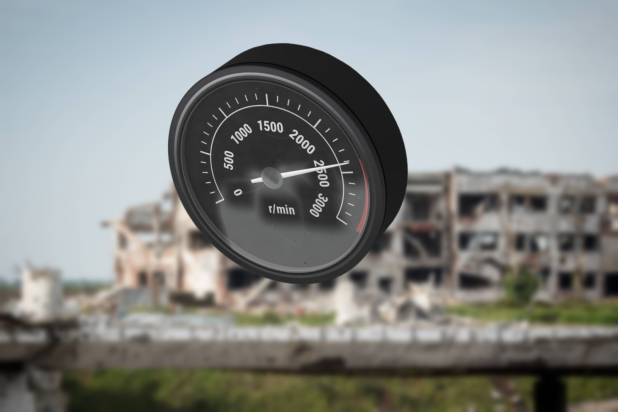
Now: 2400
